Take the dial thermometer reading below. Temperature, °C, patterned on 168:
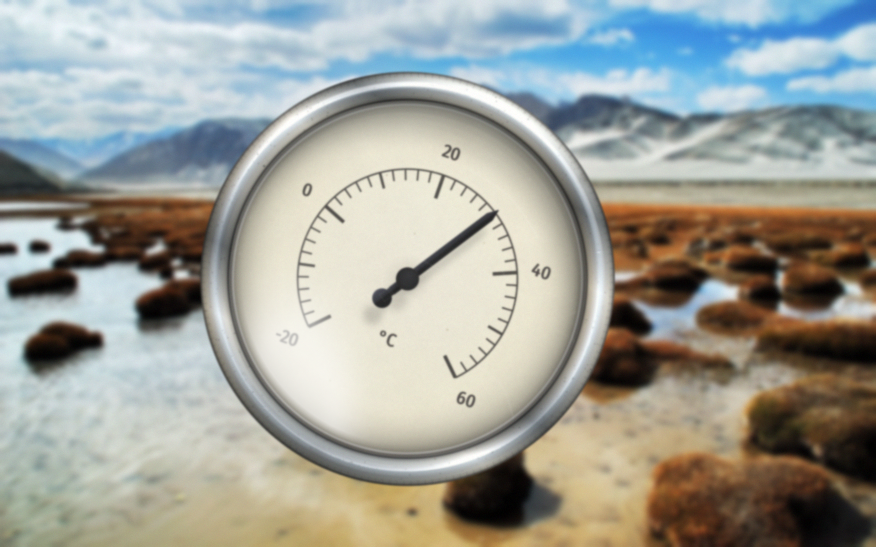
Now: 30
